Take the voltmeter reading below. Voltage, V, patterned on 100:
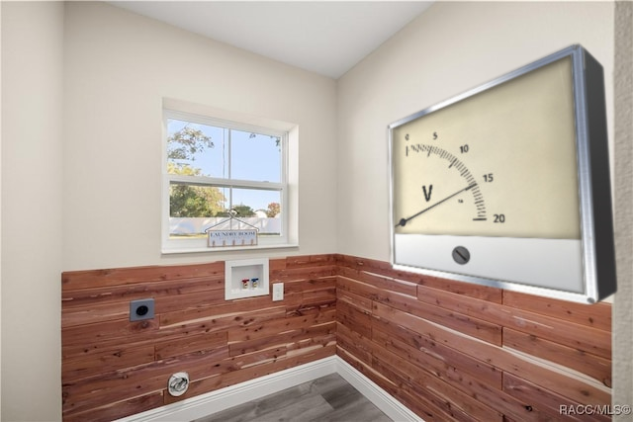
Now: 15
